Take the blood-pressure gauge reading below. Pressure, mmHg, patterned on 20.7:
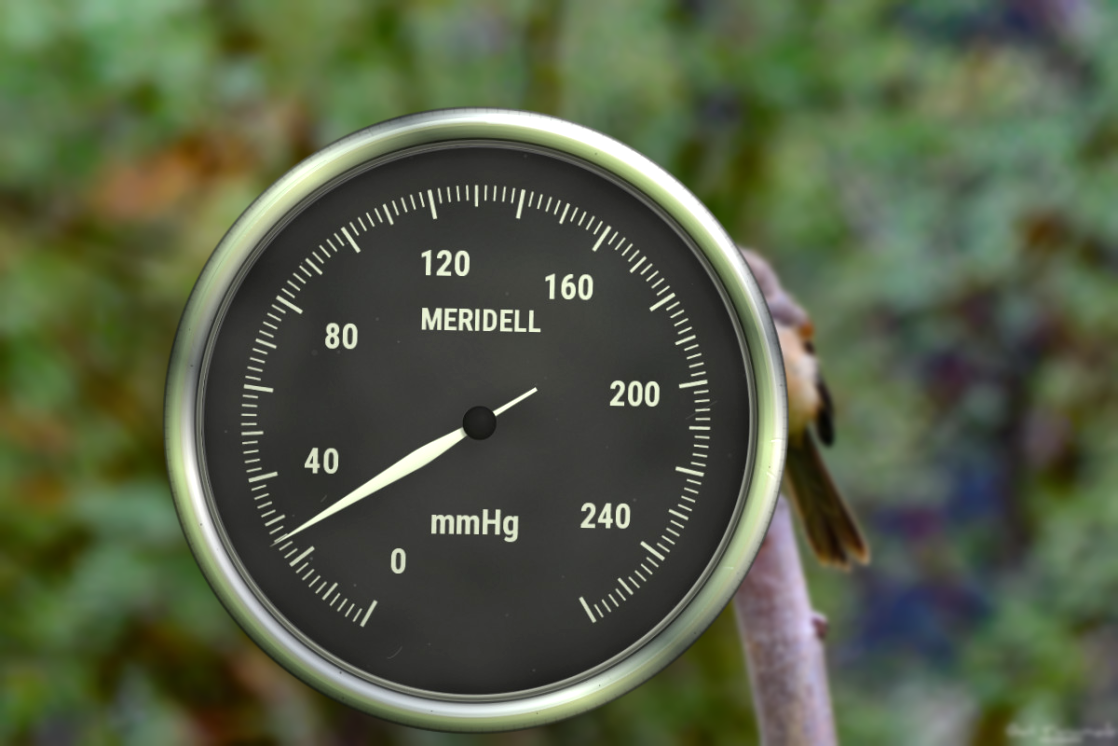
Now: 26
